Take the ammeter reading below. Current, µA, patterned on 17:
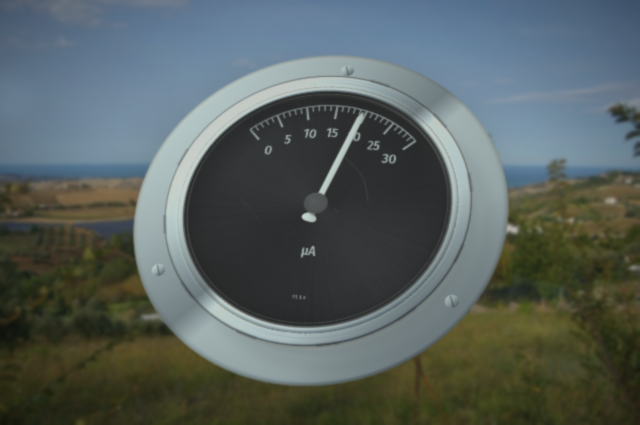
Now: 20
